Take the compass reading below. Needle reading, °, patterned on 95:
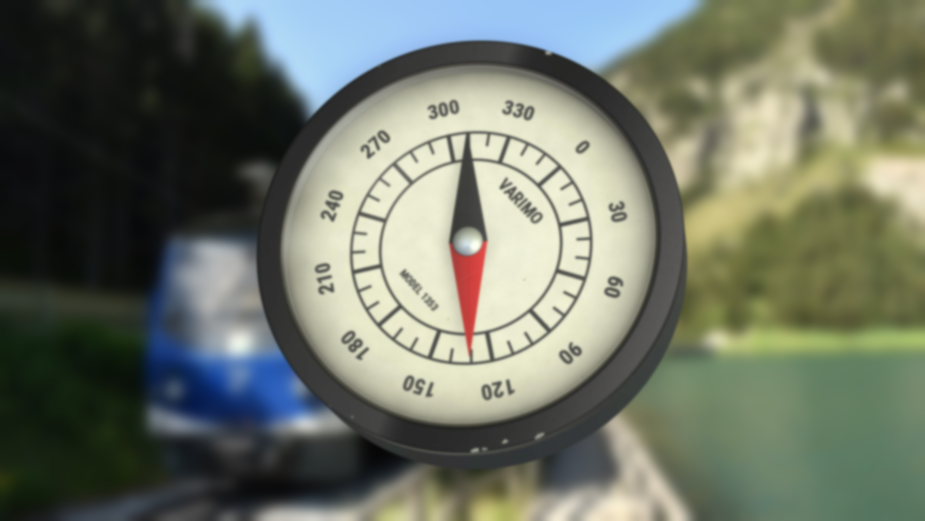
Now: 130
